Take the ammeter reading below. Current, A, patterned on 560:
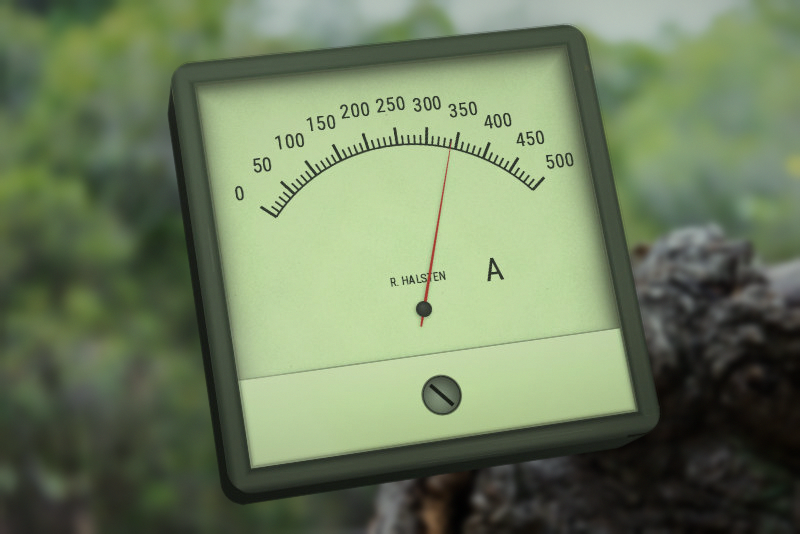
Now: 340
